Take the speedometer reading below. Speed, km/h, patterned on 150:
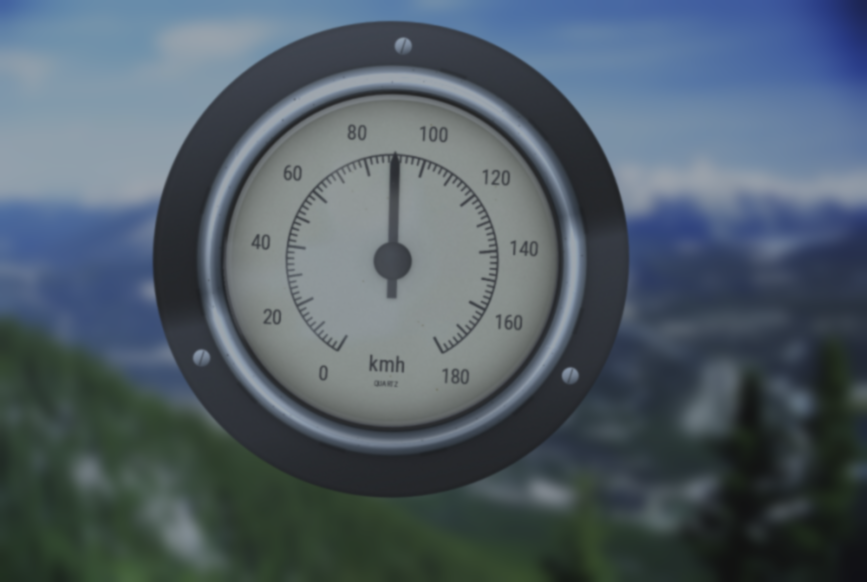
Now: 90
